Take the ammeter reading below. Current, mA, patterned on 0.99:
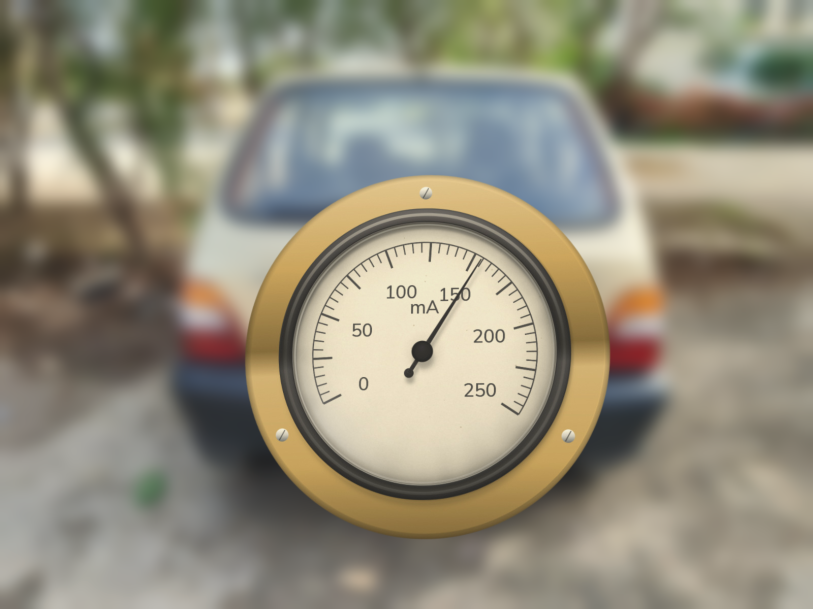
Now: 155
